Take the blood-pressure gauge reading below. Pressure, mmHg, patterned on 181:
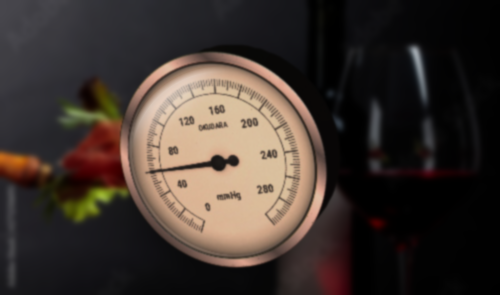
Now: 60
